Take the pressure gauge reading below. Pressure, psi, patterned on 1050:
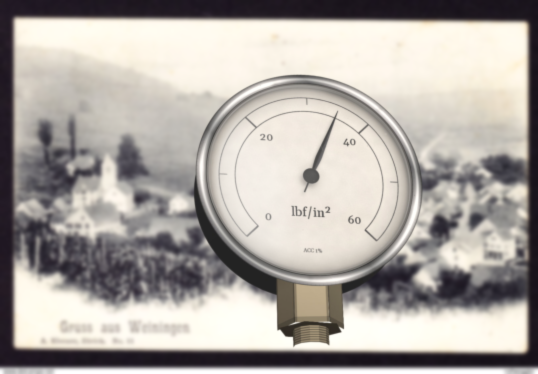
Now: 35
